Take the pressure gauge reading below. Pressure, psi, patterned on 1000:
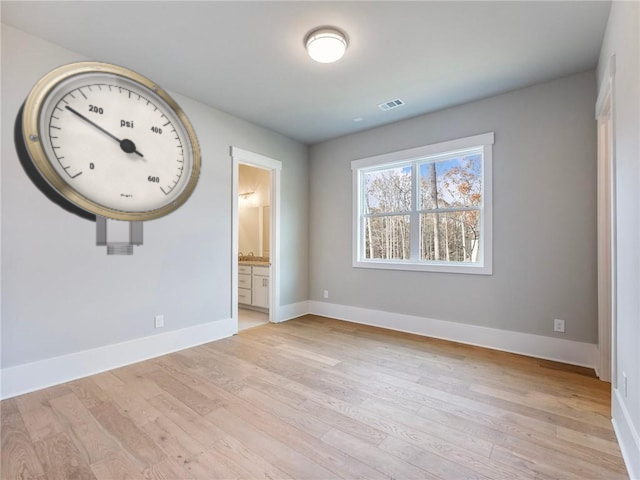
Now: 150
